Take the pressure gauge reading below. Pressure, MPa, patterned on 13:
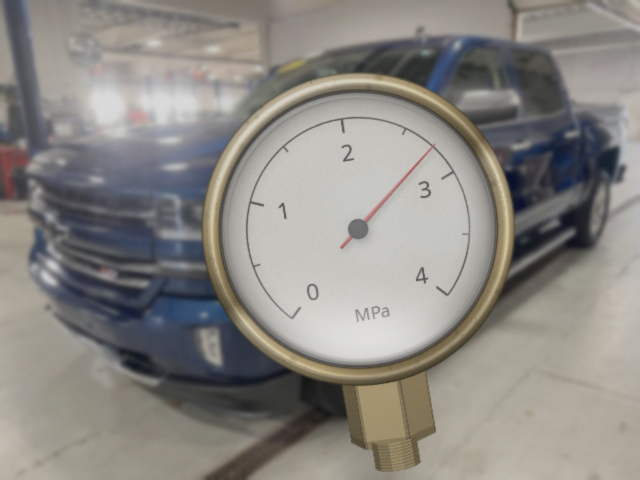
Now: 2.75
